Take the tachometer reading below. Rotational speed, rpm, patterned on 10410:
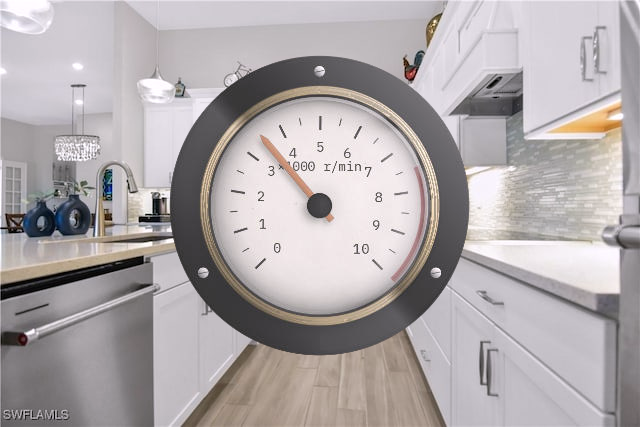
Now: 3500
